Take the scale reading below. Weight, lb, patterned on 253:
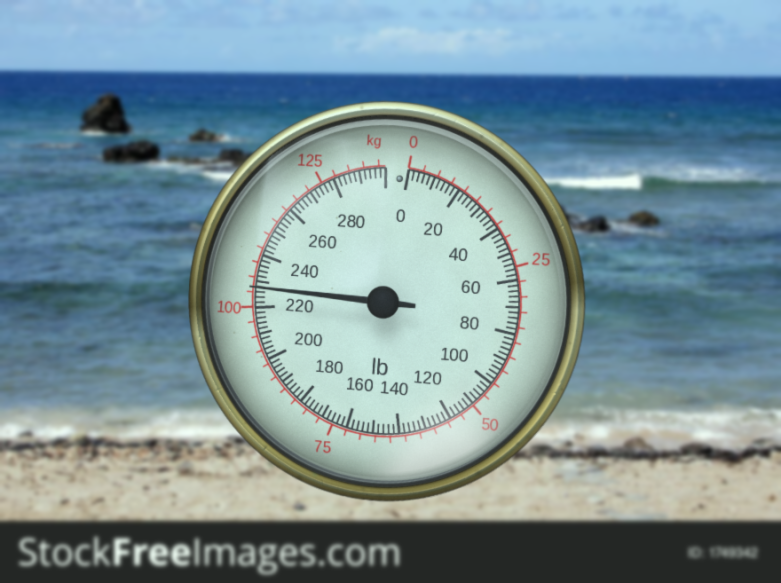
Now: 228
